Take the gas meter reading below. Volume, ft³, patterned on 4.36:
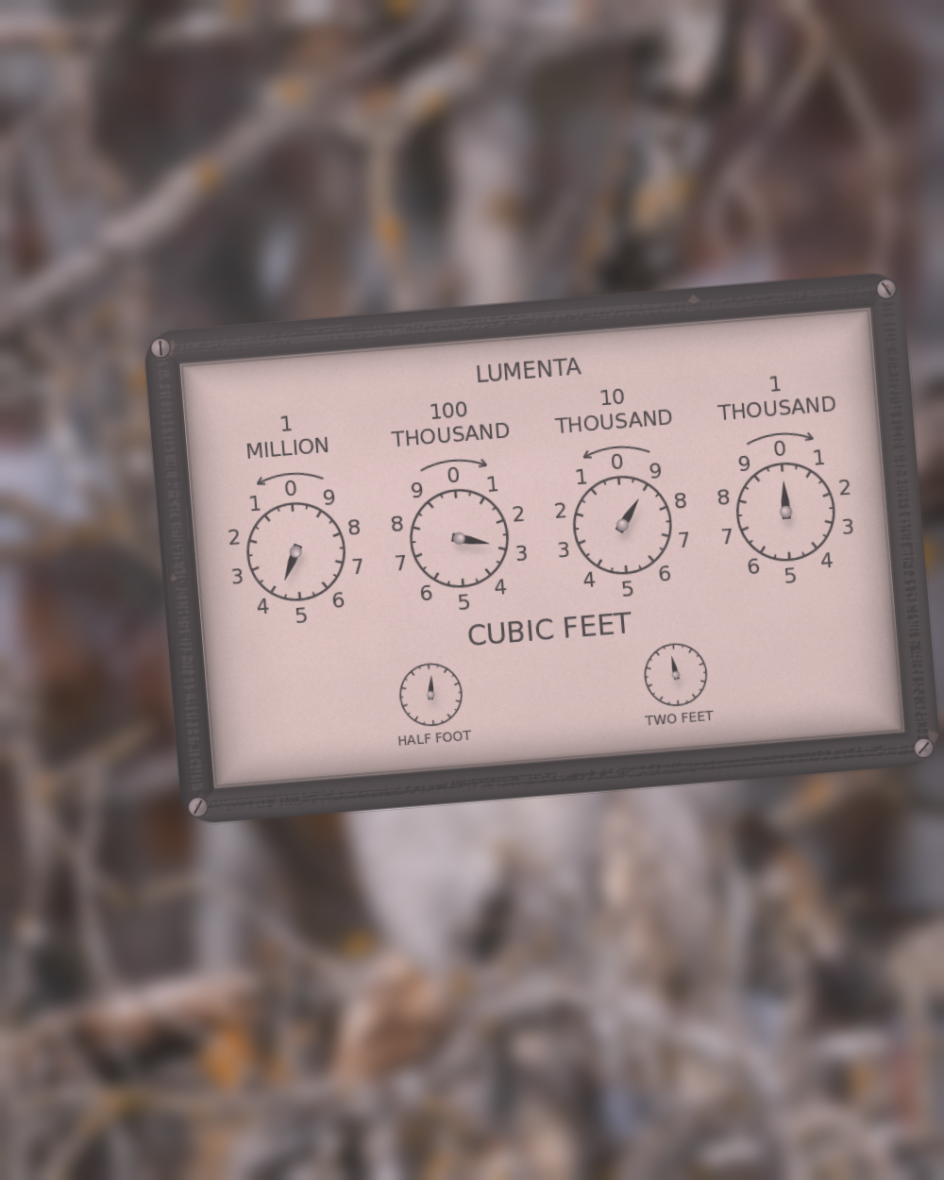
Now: 429000
